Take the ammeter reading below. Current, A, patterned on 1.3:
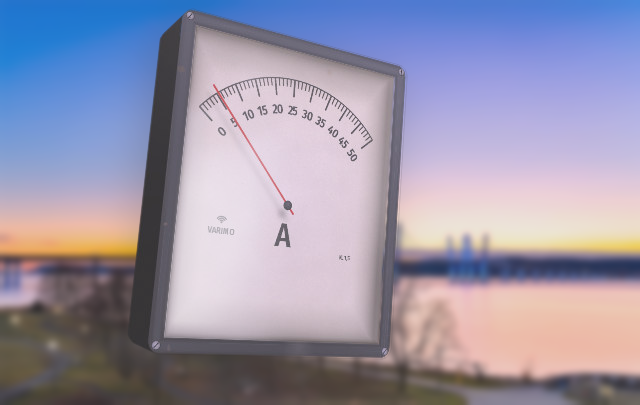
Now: 5
